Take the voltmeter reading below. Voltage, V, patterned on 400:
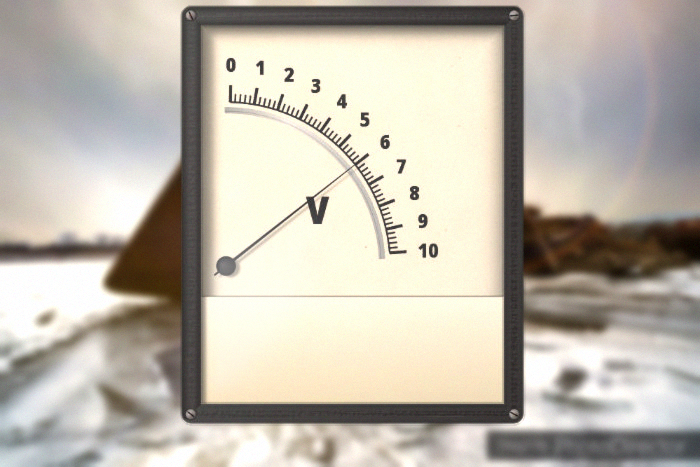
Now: 6
